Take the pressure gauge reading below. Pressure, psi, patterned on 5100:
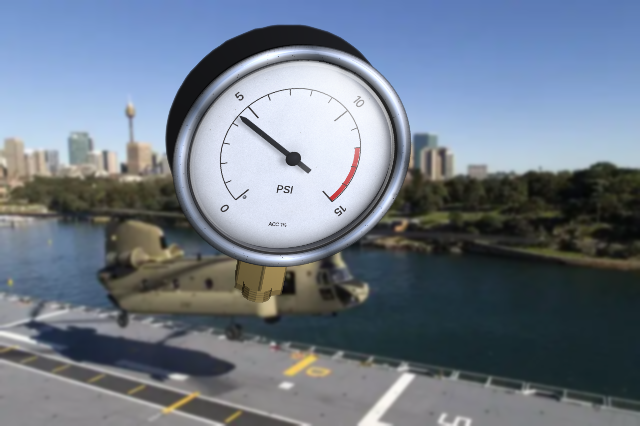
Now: 4.5
